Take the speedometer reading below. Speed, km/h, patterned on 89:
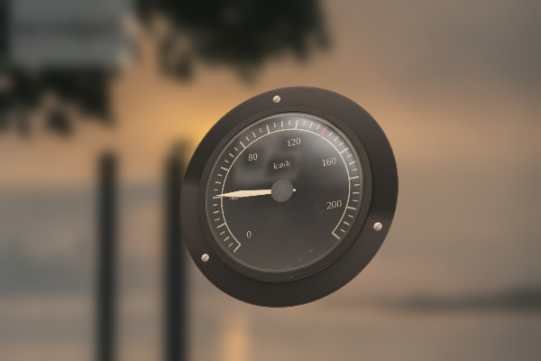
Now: 40
